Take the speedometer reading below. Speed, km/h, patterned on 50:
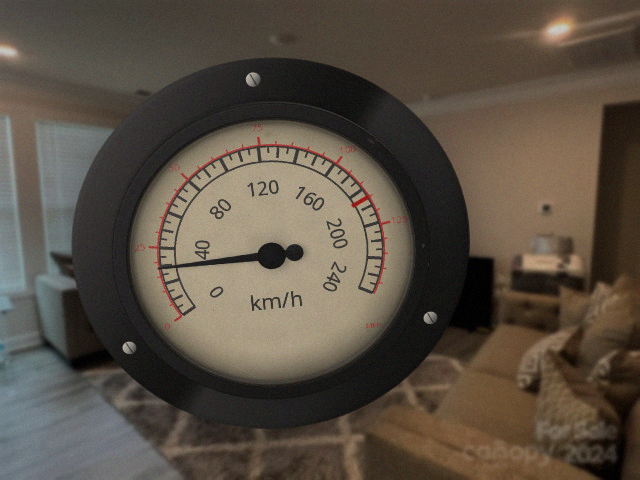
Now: 30
